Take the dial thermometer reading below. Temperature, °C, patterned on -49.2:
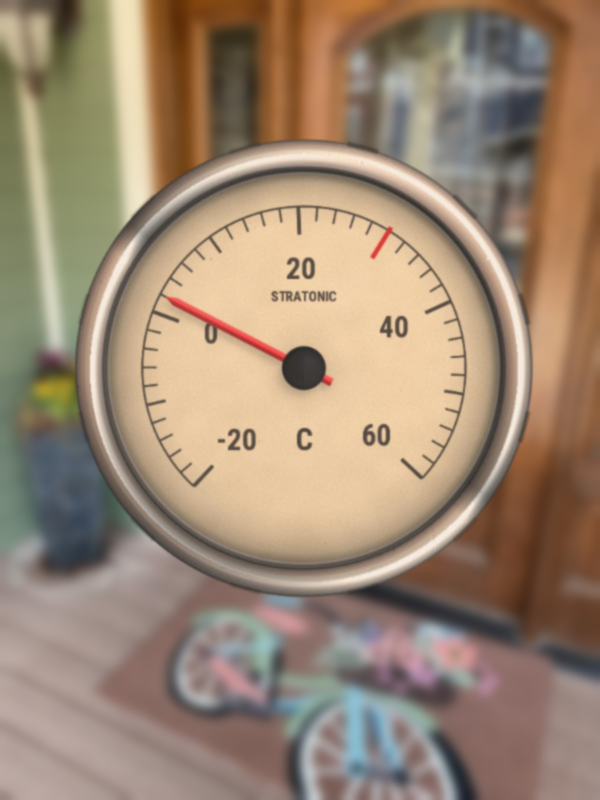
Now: 2
